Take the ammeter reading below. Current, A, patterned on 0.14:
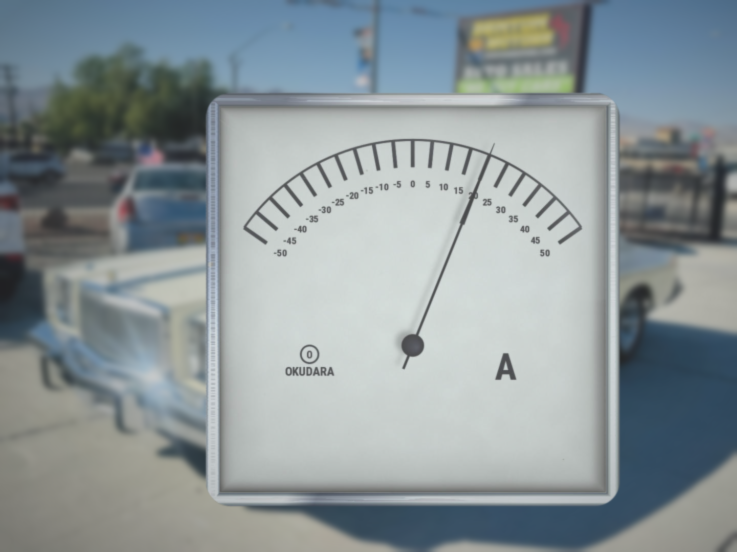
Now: 20
